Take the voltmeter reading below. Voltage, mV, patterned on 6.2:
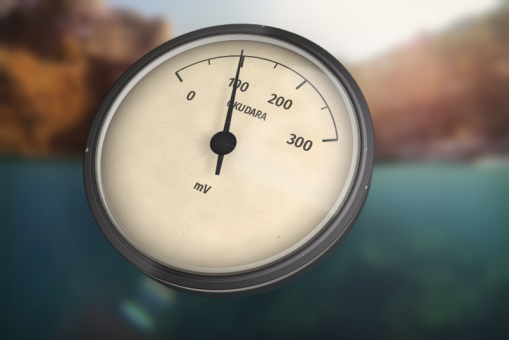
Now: 100
